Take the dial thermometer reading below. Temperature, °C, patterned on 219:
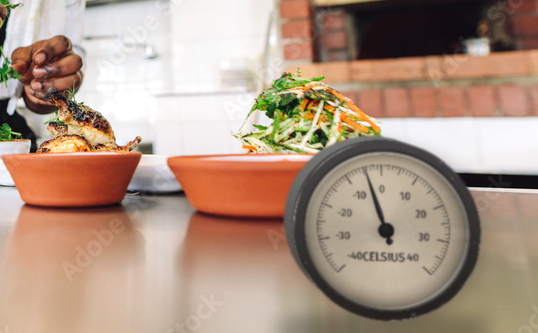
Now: -5
